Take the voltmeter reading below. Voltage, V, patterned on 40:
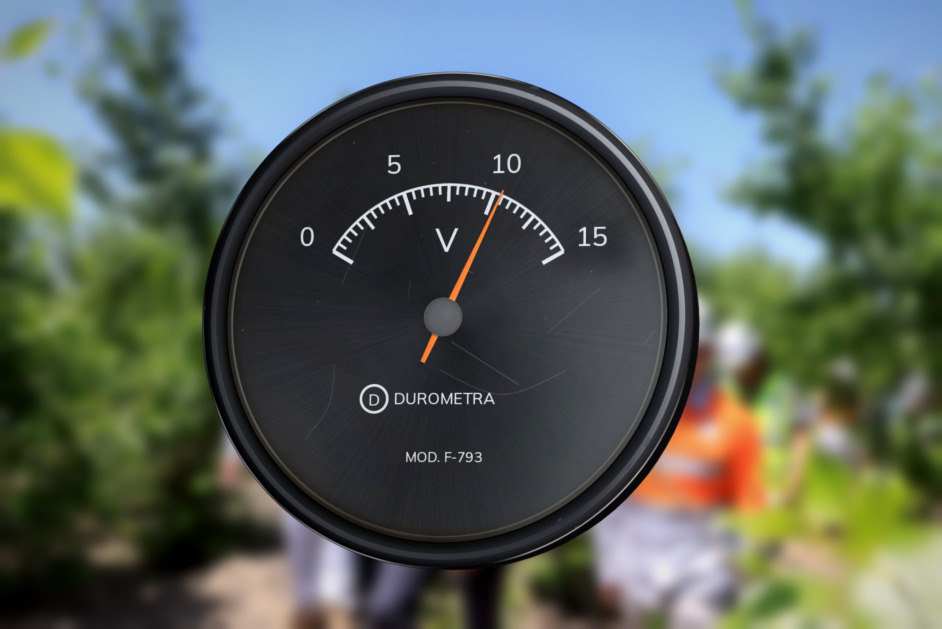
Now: 10.5
